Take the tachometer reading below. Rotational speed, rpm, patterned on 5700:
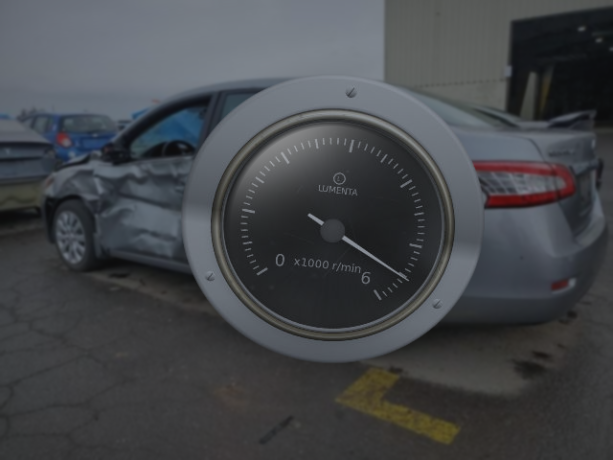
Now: 5500
